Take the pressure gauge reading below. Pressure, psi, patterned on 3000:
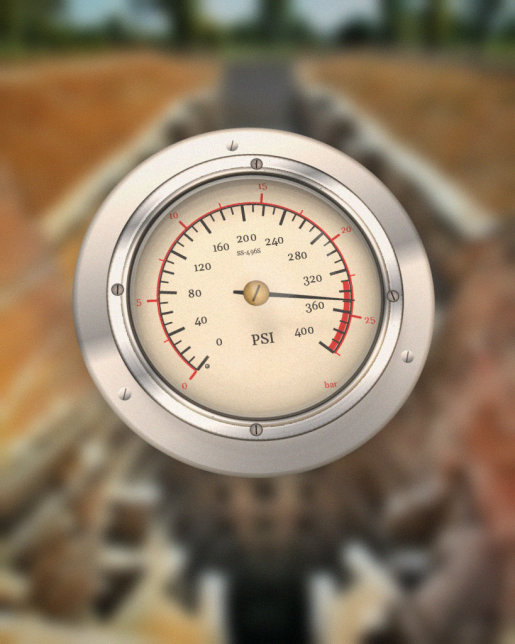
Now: 350
